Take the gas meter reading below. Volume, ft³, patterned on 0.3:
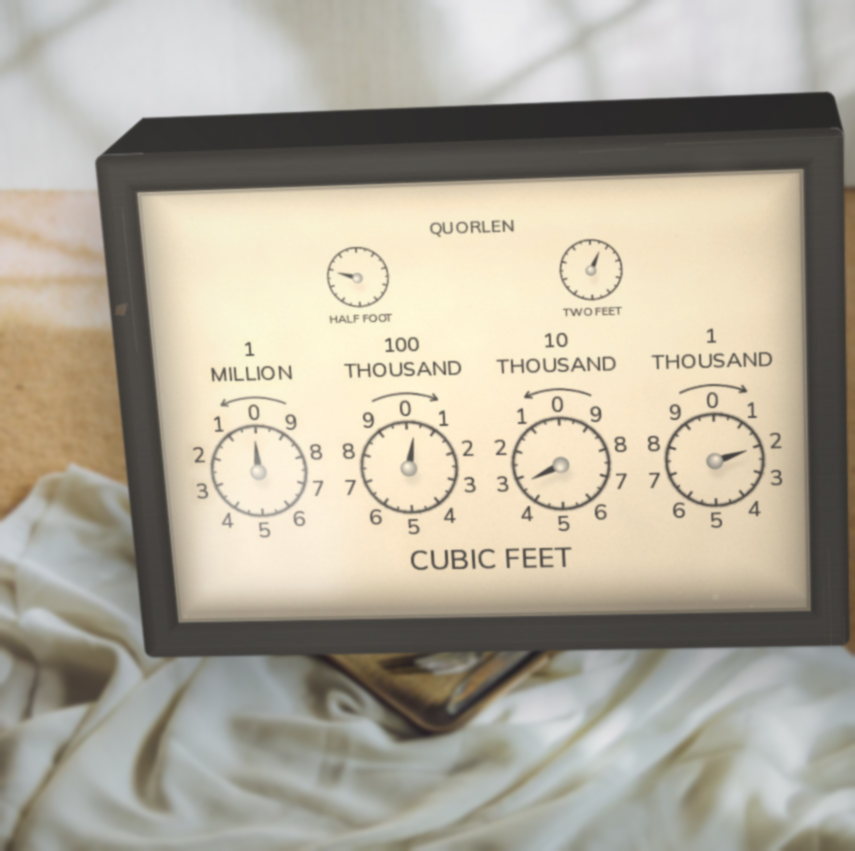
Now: 3200
